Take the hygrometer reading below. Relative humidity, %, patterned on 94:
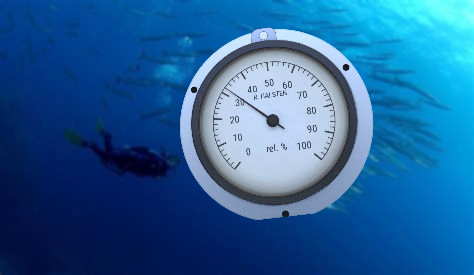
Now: 32
